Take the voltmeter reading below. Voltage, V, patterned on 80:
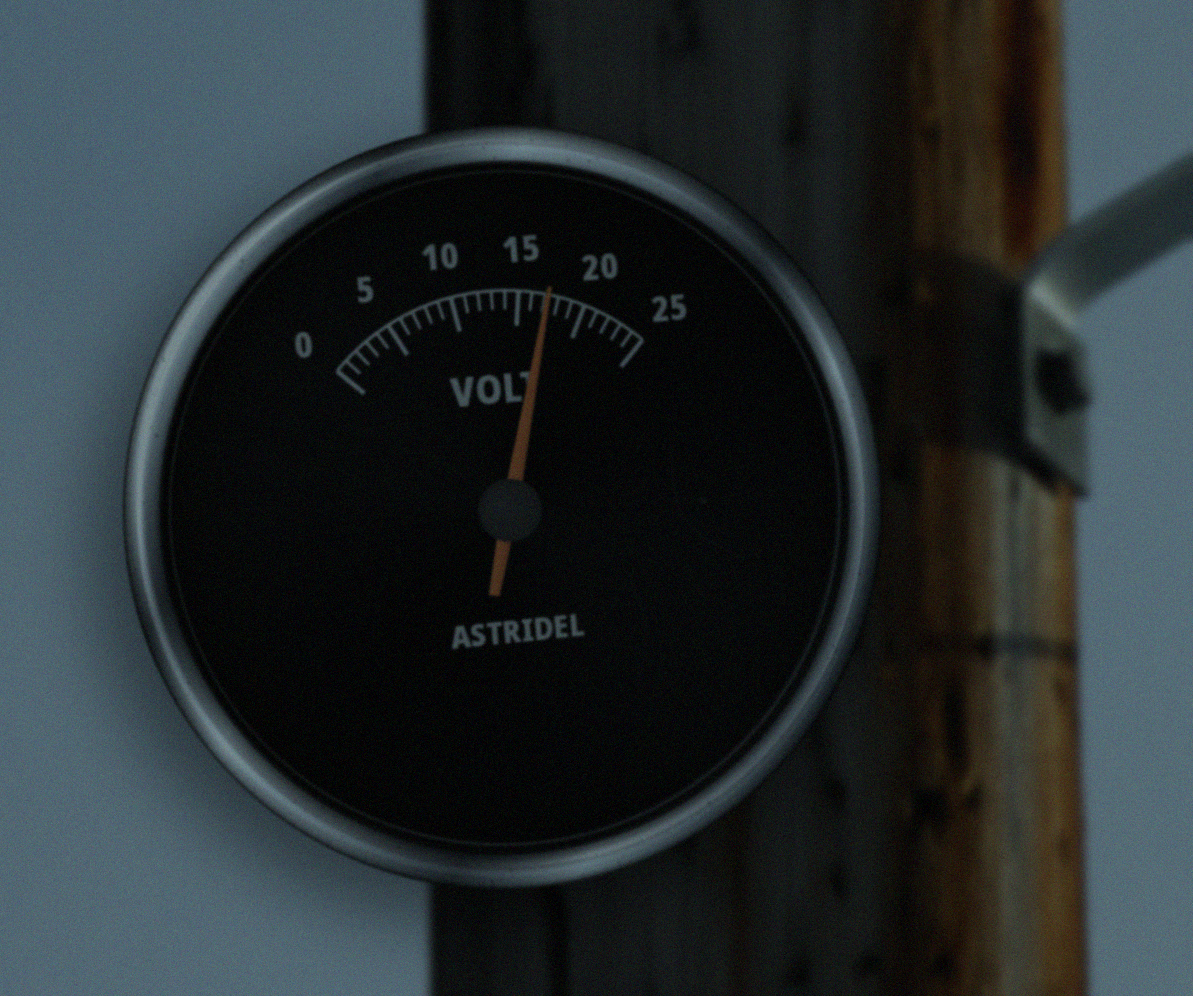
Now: 17
